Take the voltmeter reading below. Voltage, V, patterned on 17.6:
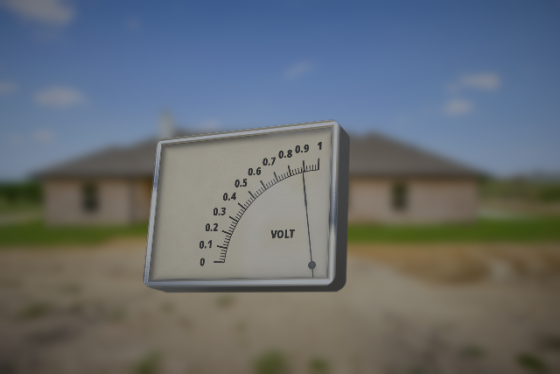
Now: 0.9
